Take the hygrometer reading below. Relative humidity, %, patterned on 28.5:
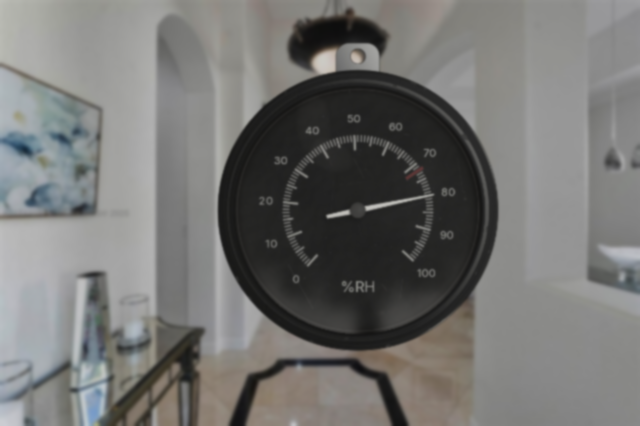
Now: 80
